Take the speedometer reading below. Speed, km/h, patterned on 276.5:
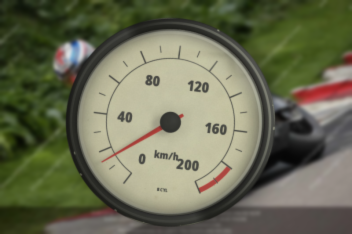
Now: 15
